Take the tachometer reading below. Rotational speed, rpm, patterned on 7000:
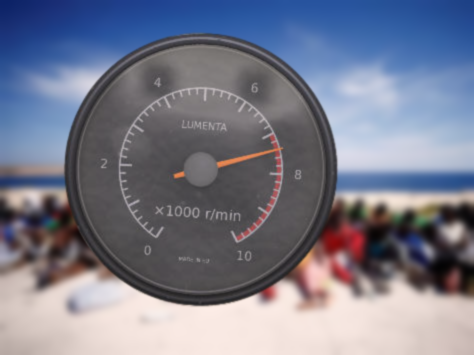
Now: 7400
